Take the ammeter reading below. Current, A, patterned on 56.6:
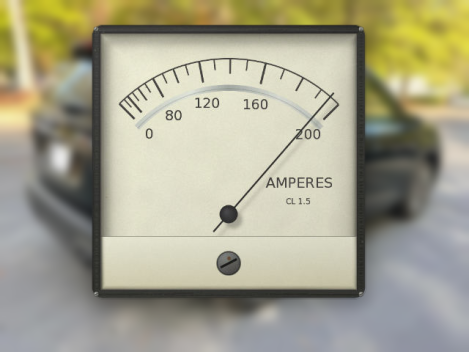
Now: 195
